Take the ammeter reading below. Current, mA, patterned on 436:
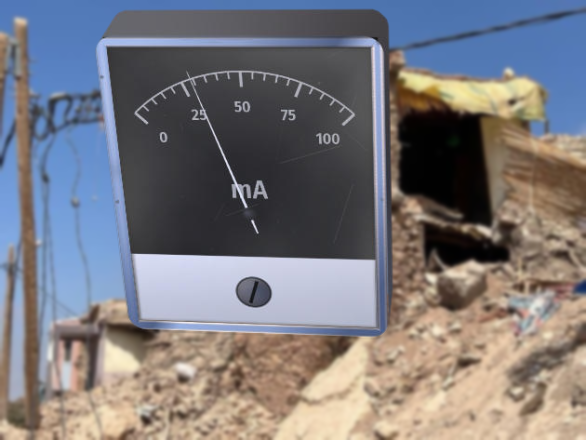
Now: 30
